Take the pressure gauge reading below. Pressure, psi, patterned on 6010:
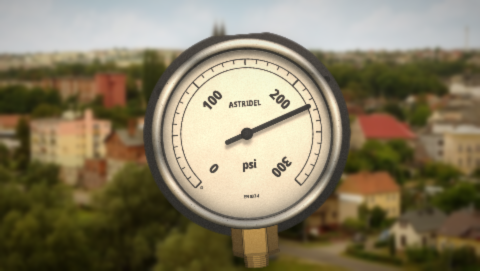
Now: 225
